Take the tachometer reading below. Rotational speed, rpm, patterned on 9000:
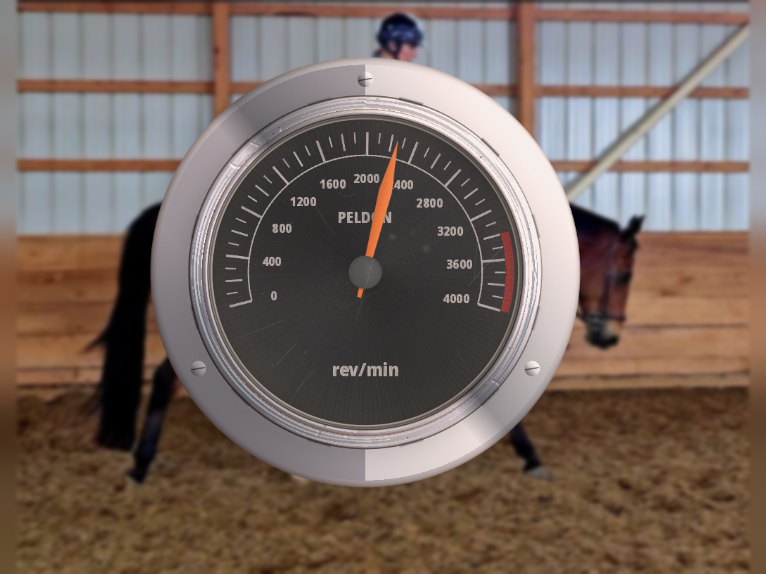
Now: 2250
